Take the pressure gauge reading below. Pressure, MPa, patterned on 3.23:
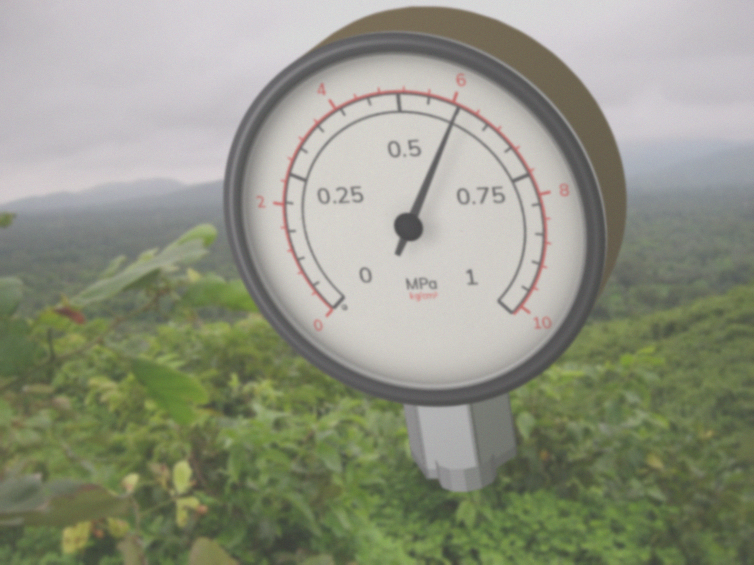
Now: 0.6
